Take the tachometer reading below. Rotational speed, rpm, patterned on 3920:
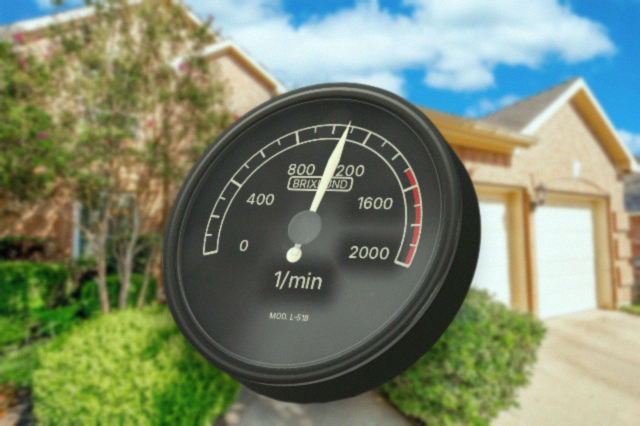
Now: 1100
